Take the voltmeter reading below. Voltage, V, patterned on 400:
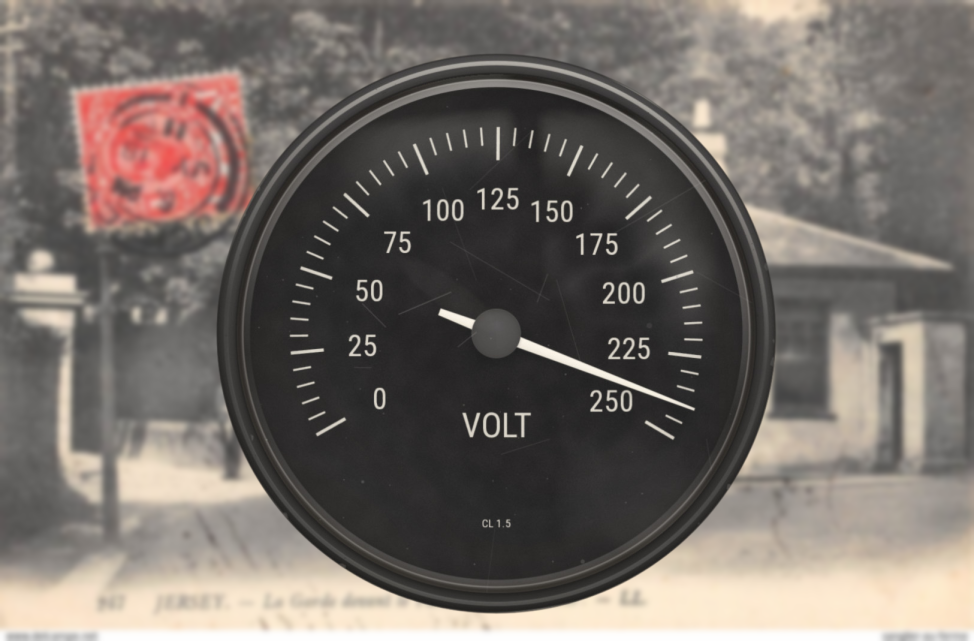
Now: 240
